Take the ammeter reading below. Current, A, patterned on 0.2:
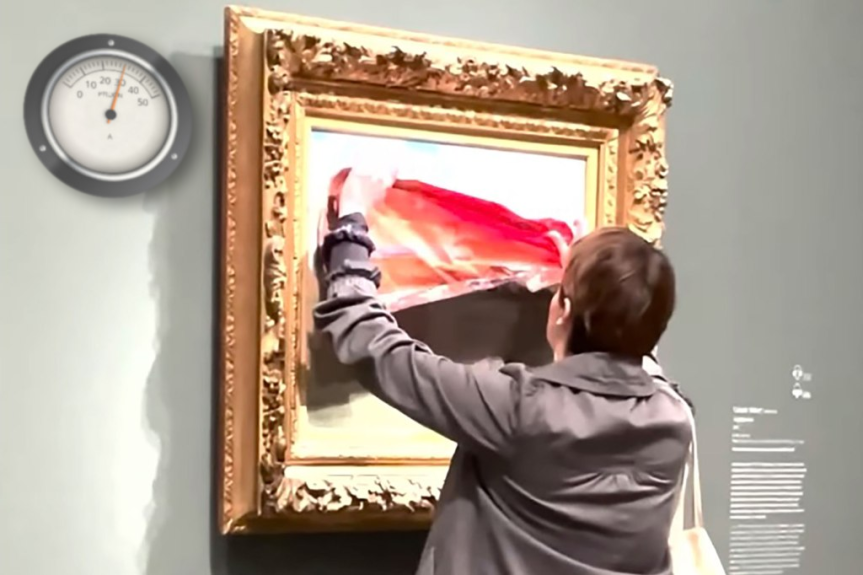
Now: 30
